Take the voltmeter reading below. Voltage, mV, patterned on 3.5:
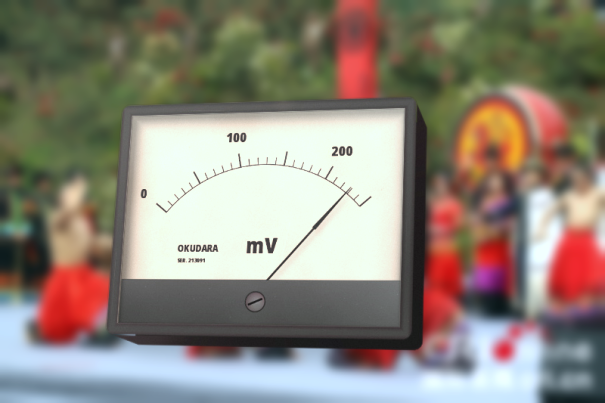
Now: 230
